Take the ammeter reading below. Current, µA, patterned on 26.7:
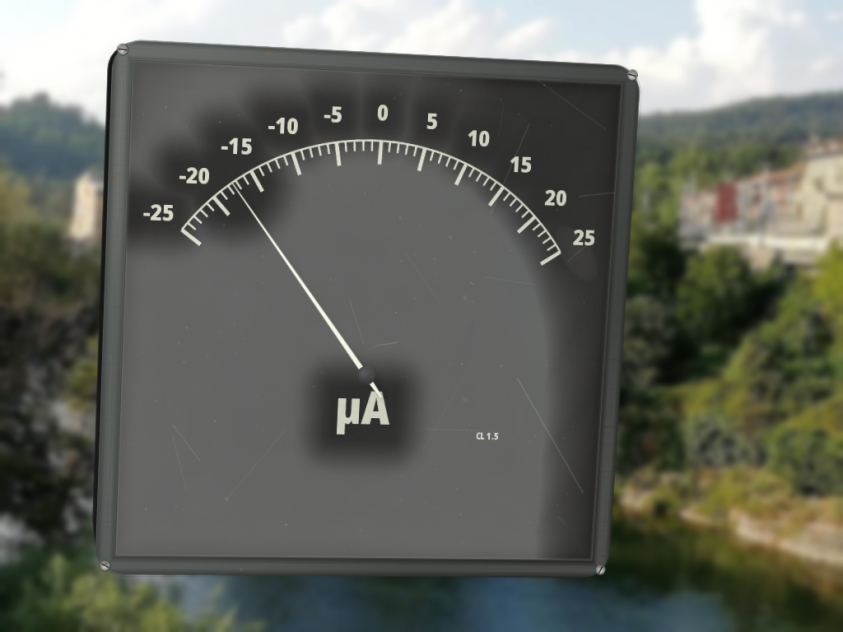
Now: -17.5
